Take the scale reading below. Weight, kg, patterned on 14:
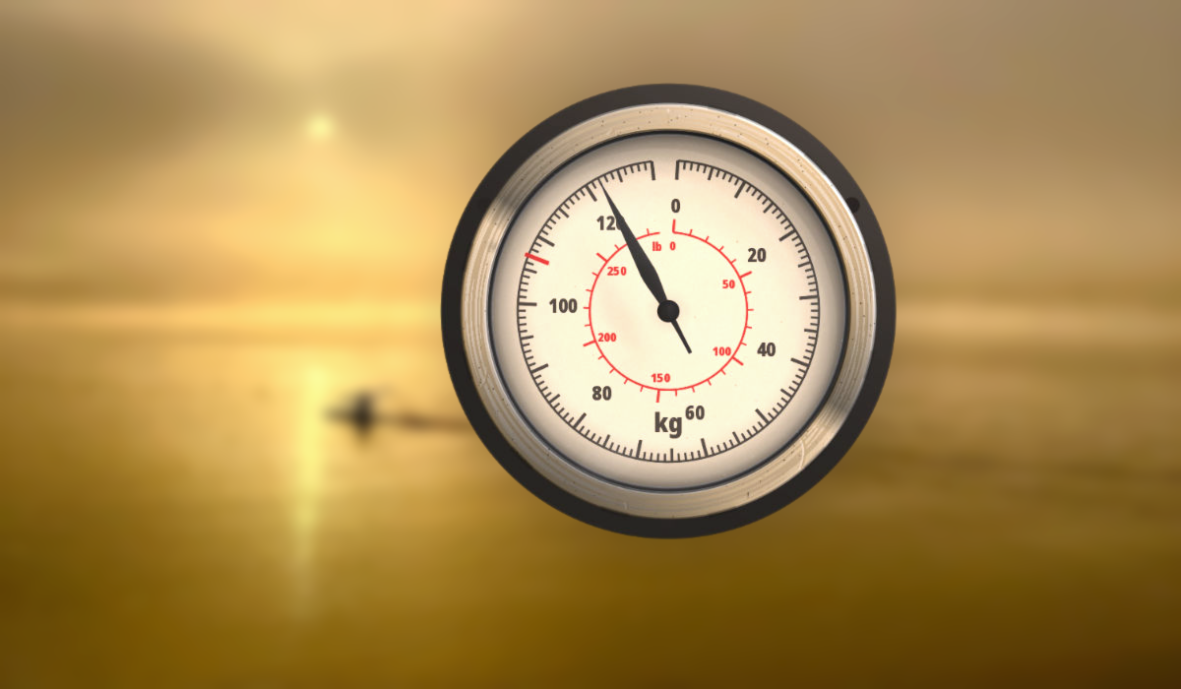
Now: 122
